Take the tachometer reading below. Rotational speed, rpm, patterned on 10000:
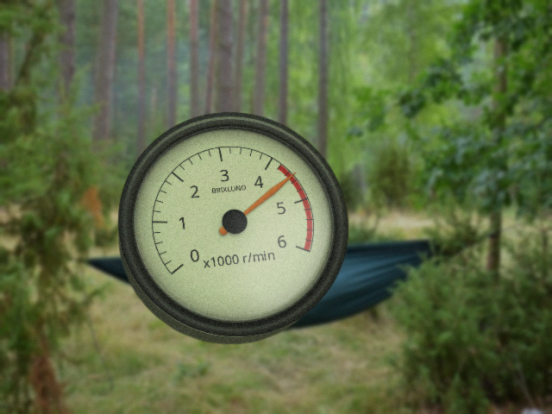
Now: 4500
